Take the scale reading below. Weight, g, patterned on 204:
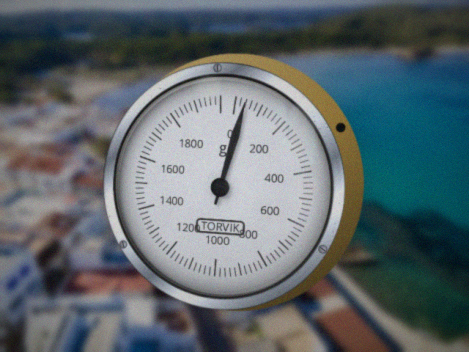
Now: 40
